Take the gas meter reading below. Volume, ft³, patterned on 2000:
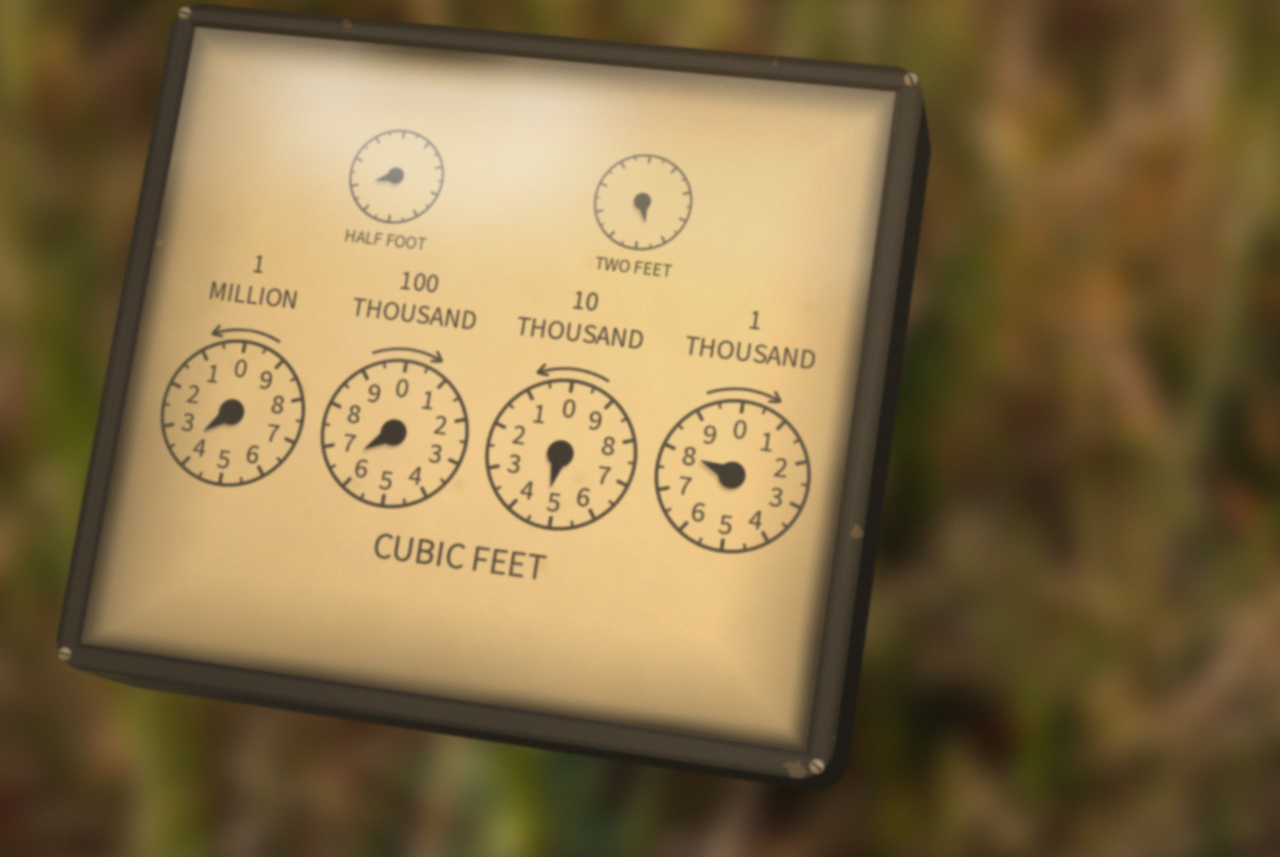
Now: 364800
